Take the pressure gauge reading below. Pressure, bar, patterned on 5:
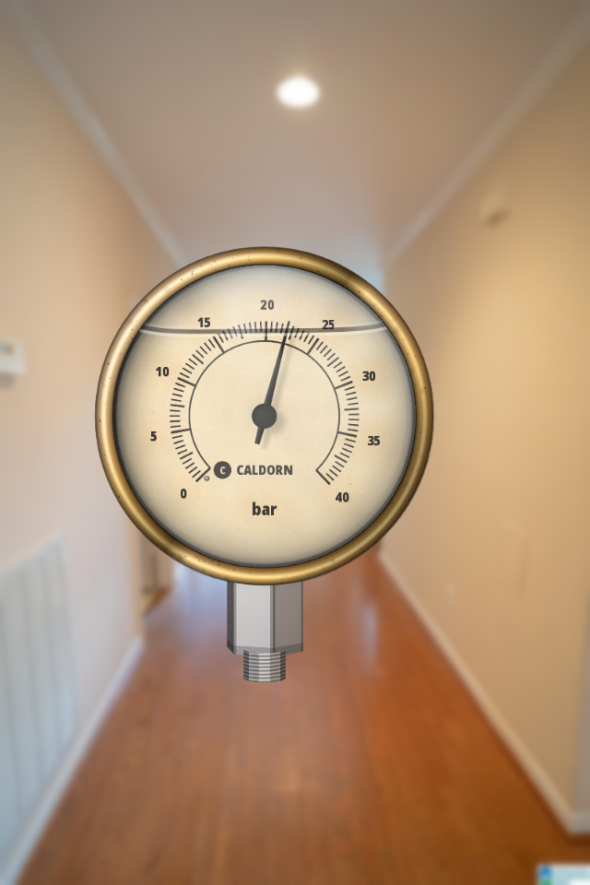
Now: 22
